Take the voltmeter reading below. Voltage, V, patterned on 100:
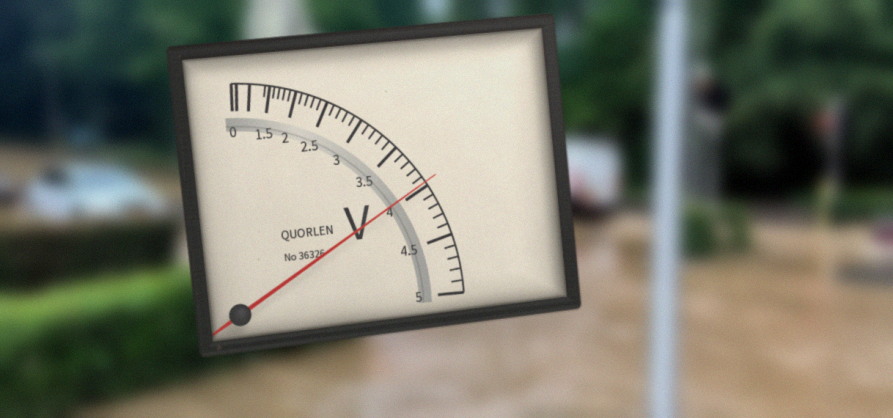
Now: 3.95
